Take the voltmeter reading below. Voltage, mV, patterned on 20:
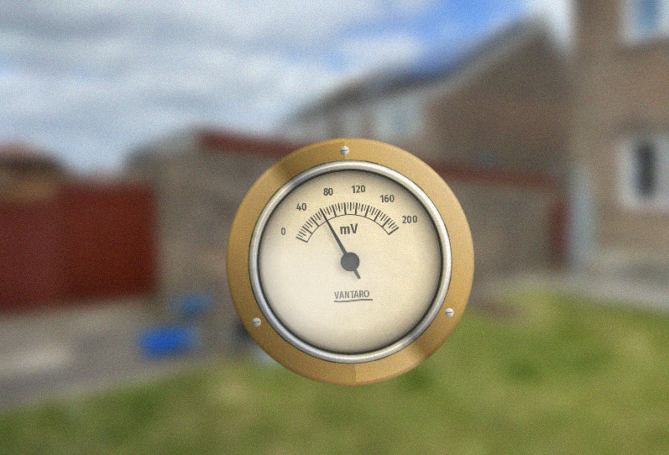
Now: 60
